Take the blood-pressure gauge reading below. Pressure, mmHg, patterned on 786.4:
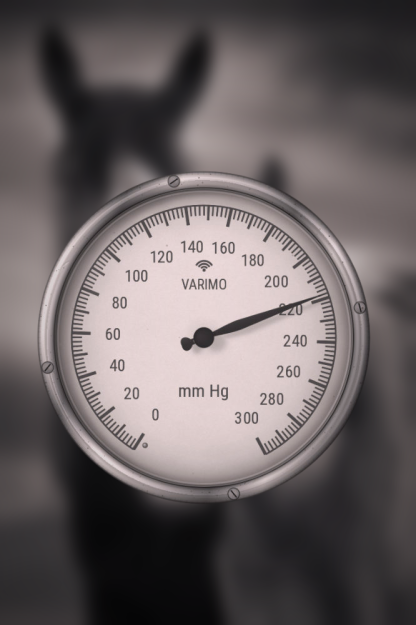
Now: 218
